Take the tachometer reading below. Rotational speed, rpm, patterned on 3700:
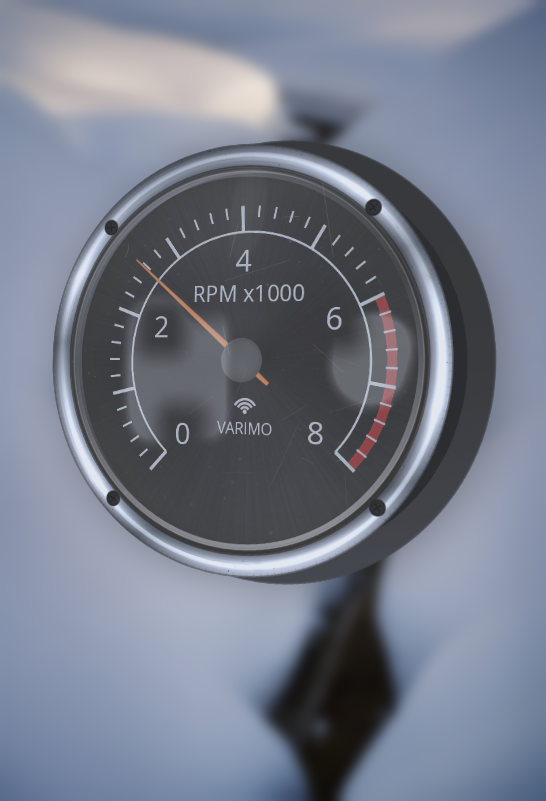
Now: 2600
